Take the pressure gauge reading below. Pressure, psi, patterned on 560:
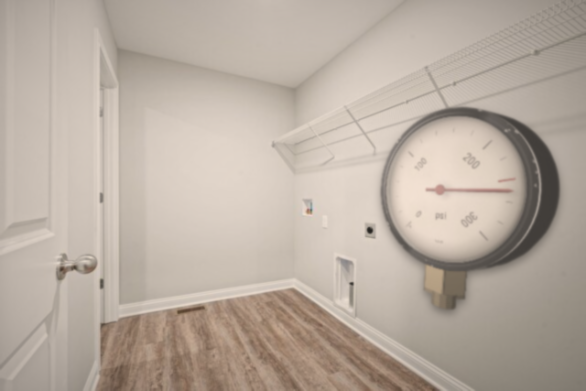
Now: 250
